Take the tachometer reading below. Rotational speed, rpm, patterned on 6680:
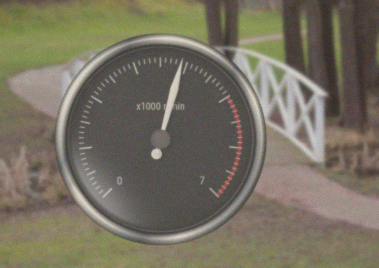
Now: 3900
